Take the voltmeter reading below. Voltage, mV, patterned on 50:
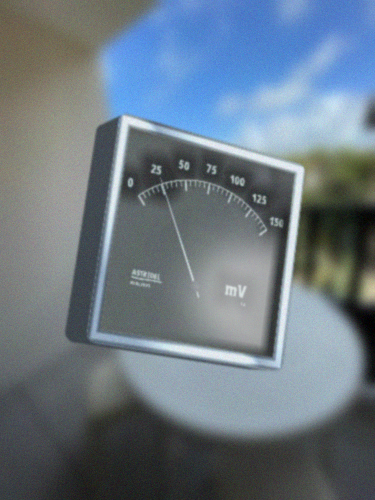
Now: 25
